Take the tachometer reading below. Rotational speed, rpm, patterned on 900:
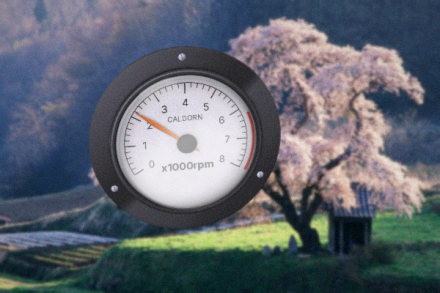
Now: 2200
